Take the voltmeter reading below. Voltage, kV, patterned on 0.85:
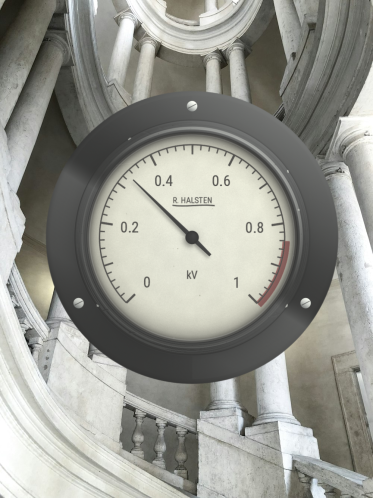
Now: 0.33
